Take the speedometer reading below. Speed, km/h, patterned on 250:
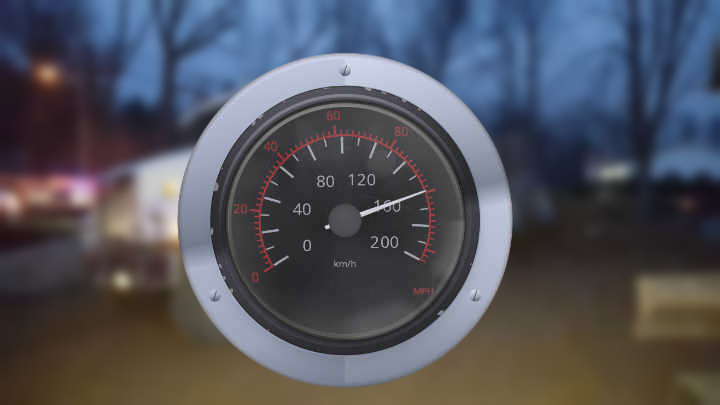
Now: 160
